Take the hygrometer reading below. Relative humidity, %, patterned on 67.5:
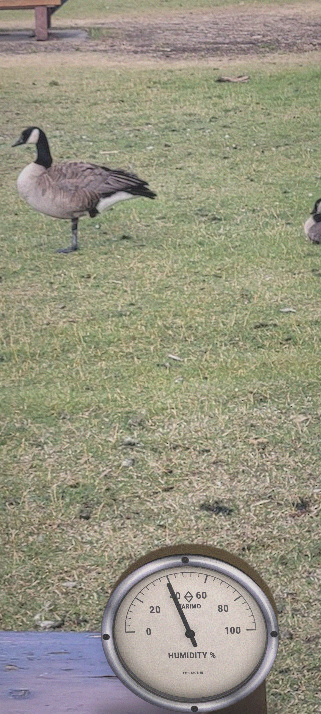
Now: 40
